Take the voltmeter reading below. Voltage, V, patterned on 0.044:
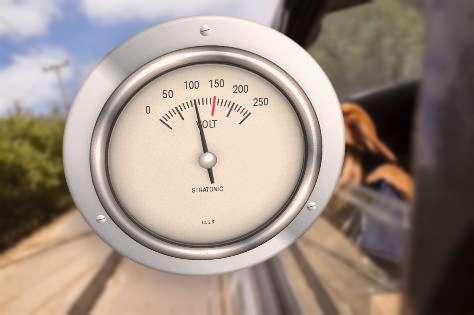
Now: 100
